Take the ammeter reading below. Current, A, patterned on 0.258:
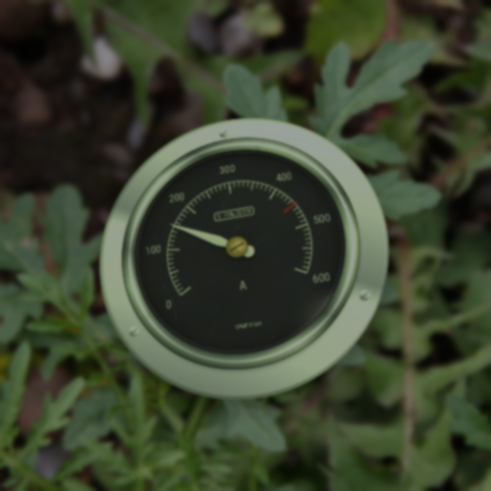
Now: 150
